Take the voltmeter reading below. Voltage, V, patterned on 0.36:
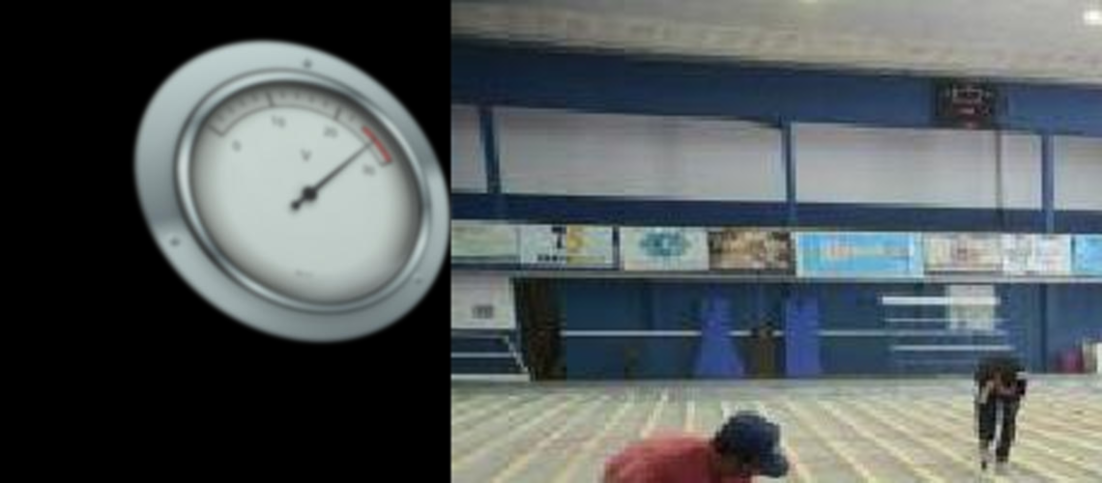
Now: 26
